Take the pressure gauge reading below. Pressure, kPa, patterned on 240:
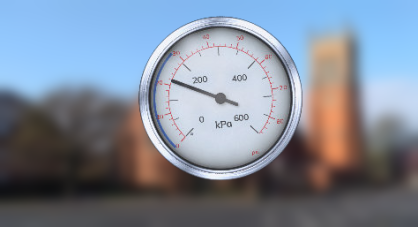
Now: 150
